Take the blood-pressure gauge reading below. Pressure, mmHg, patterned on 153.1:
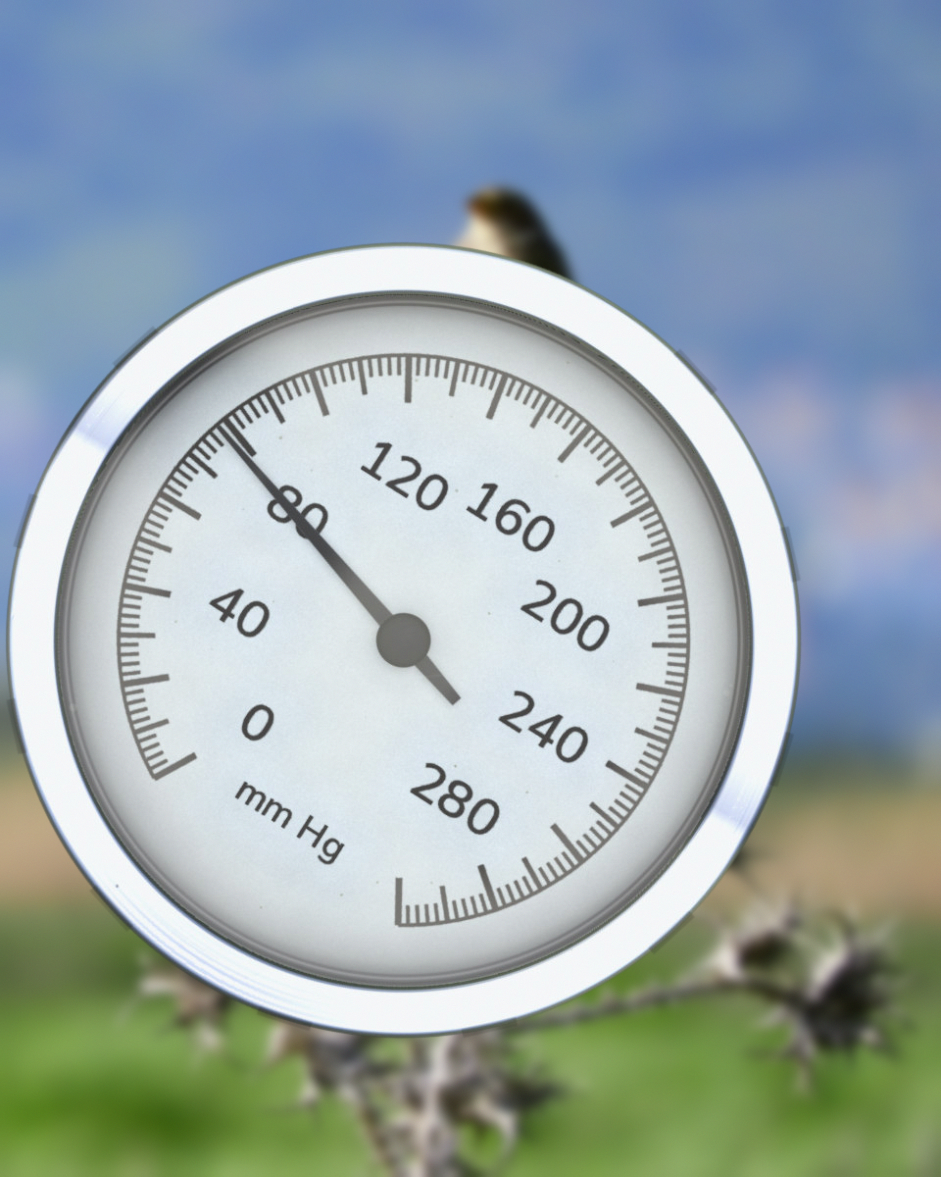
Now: 78
